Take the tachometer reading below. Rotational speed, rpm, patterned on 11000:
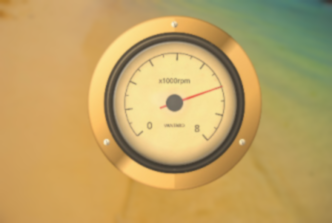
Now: 6000
